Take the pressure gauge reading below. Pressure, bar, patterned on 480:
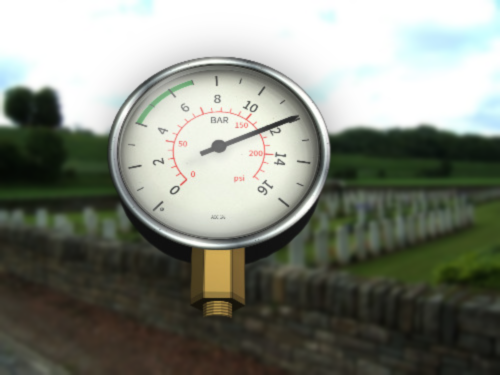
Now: 12
